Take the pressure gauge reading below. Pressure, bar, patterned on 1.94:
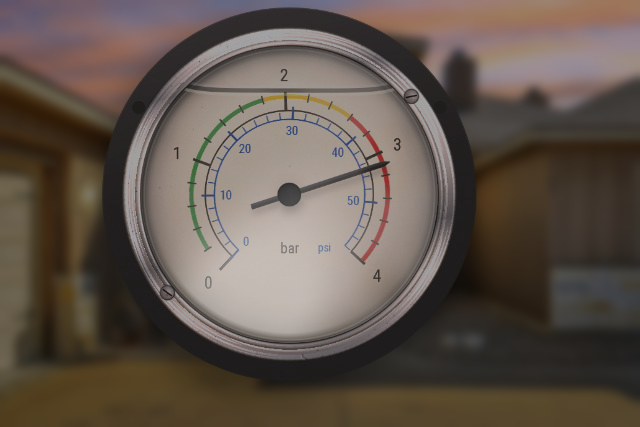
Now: 3.1
